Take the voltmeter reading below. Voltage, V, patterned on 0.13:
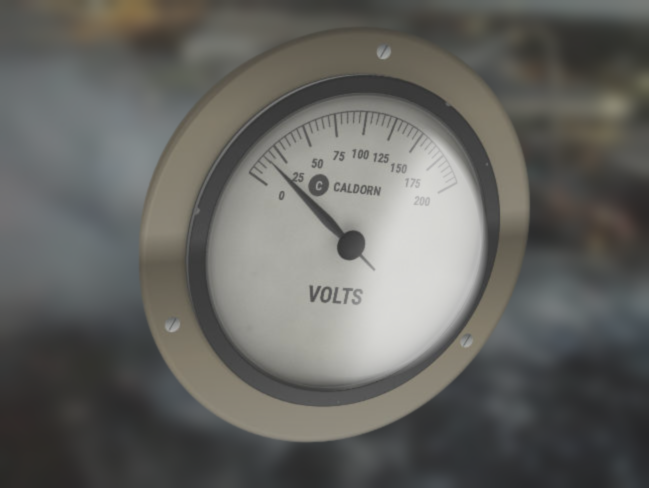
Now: 15
